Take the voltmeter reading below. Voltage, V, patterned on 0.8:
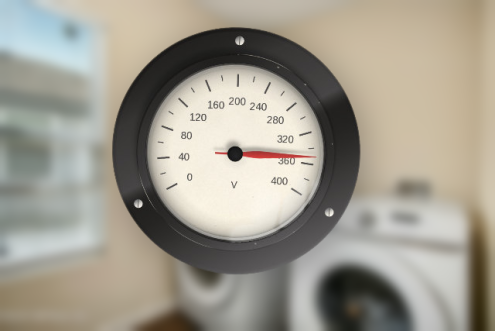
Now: 350
